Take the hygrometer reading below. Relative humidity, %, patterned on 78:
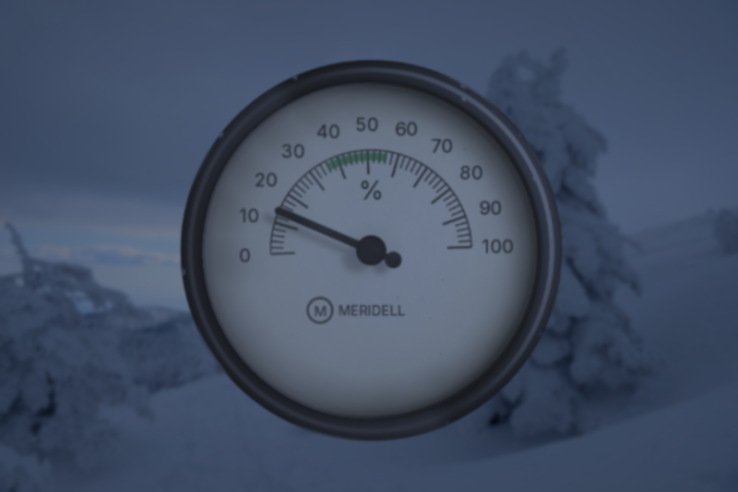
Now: 14
